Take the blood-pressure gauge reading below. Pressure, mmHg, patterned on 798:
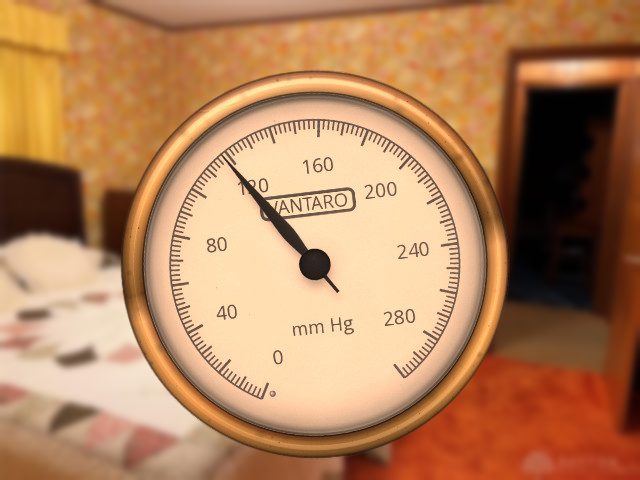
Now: 118
